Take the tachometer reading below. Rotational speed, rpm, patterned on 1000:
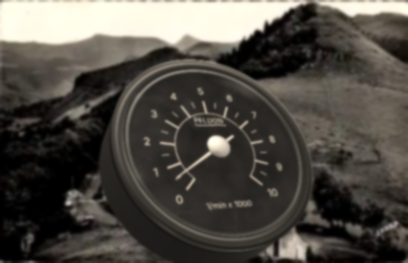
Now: 500
